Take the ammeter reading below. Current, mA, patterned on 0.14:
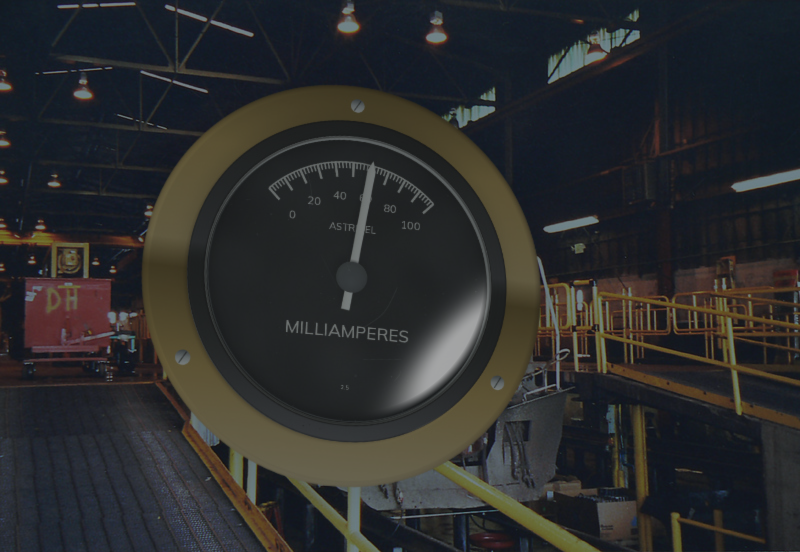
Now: 60
